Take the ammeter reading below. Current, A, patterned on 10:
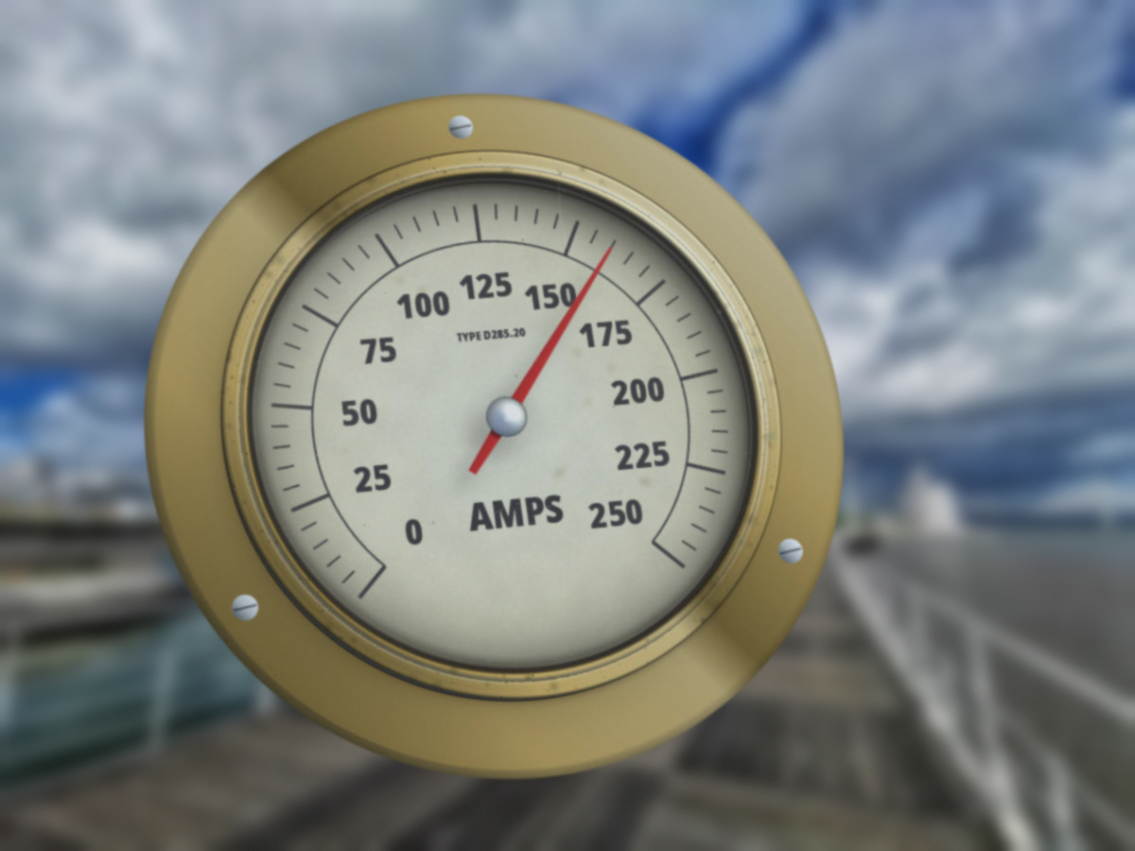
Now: 160
